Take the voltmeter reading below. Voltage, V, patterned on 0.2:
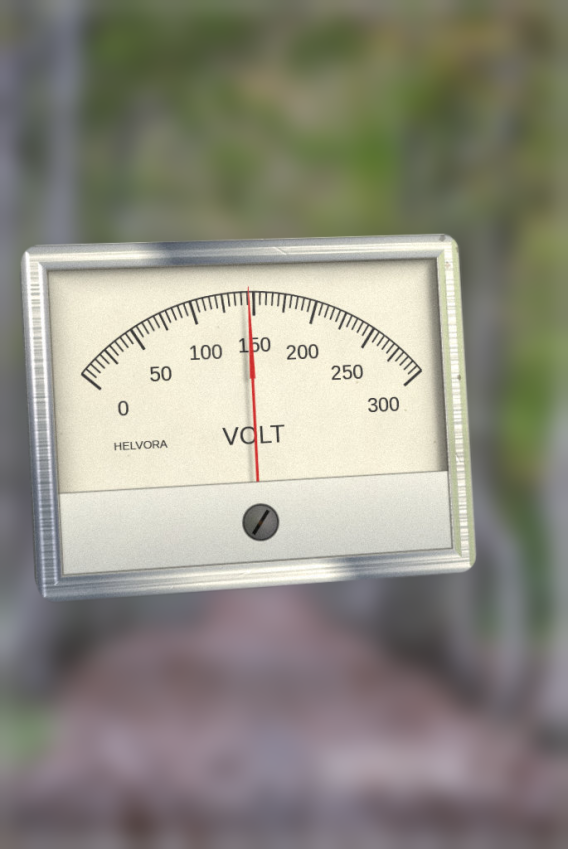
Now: 145
